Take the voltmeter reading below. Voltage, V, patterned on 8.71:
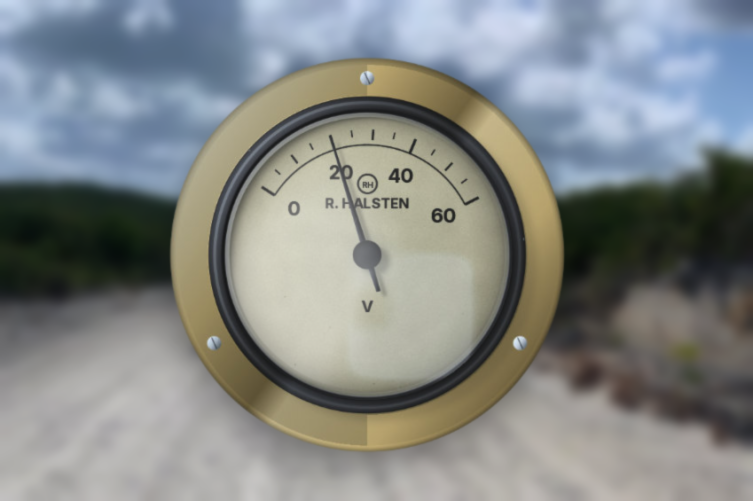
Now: 20
